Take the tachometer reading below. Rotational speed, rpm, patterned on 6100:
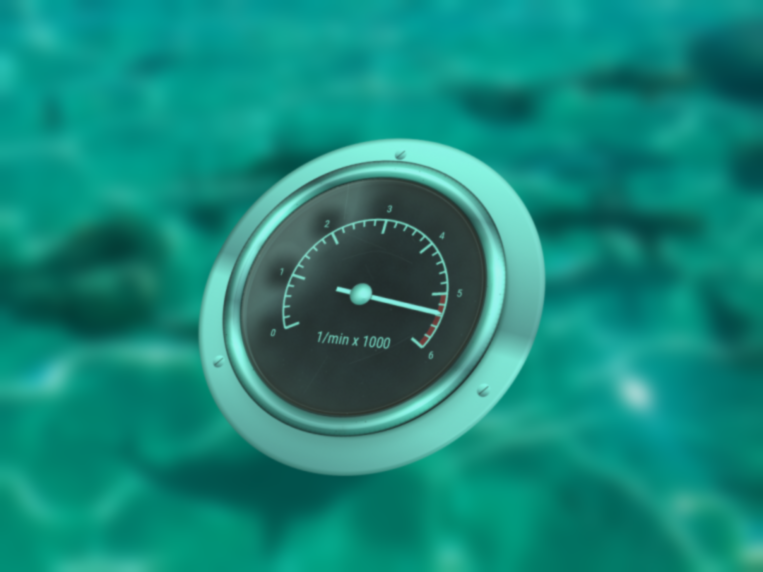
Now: 5400
